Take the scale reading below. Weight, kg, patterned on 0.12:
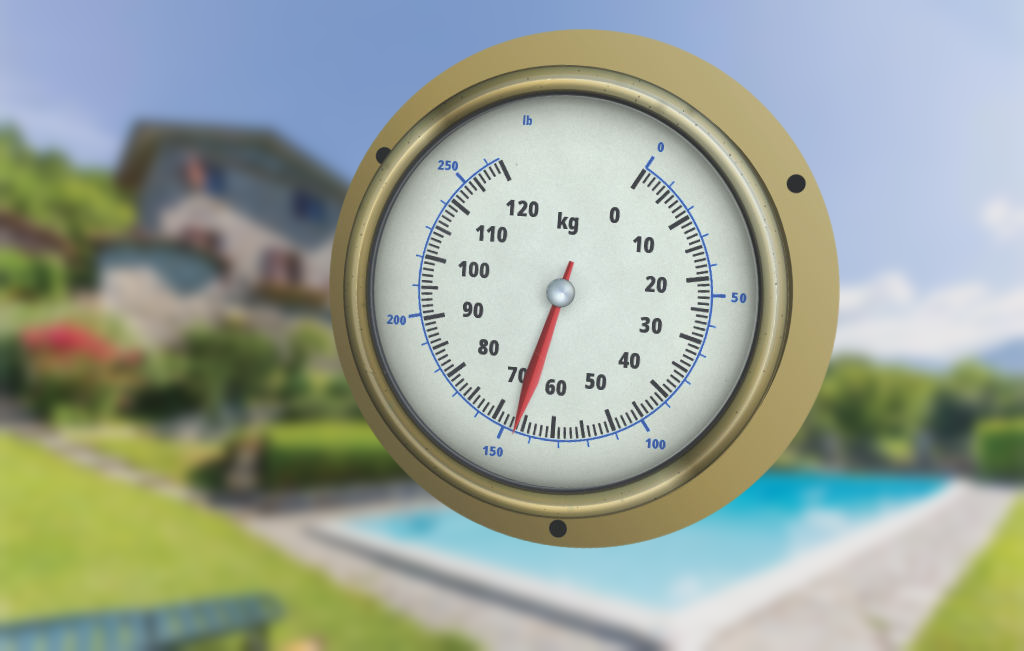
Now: 66
